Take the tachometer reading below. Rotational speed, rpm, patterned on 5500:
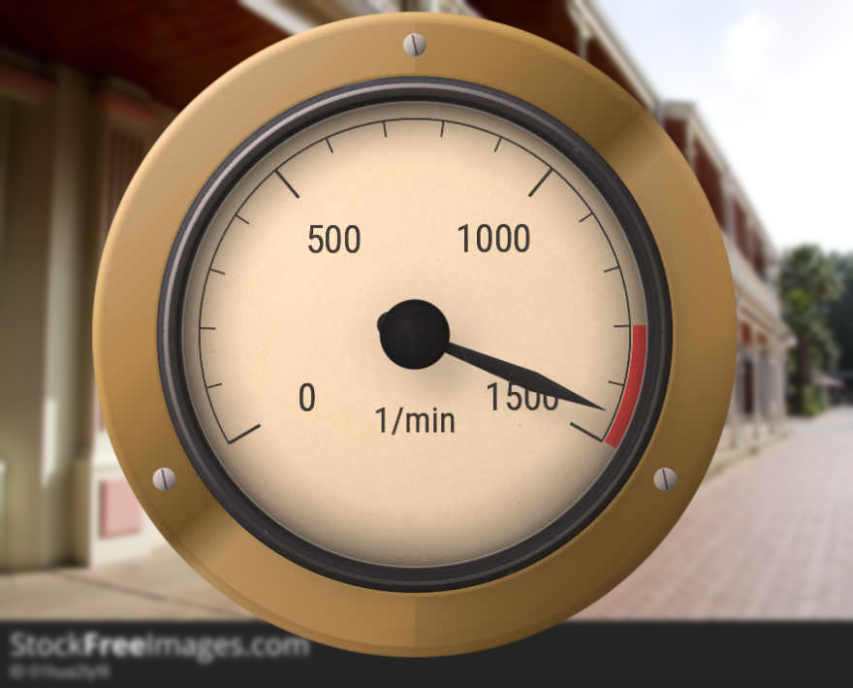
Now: 1450
